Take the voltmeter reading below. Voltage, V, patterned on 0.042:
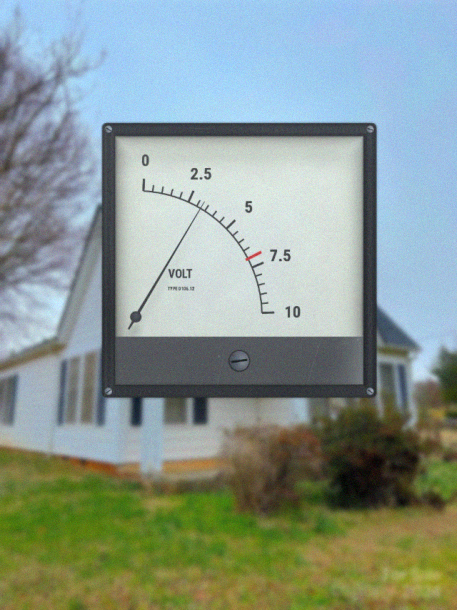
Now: 3.25
